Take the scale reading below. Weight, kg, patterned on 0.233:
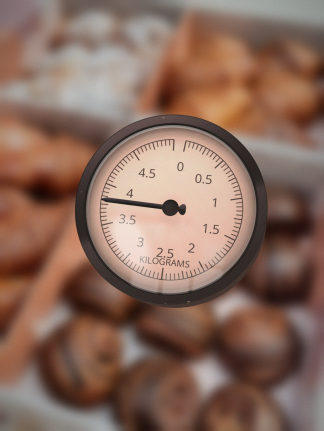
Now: 3.8
